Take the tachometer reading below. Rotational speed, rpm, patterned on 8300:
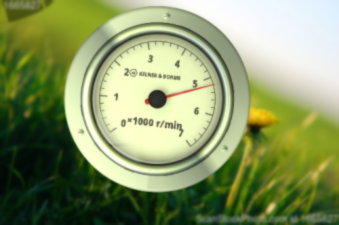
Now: 5200
